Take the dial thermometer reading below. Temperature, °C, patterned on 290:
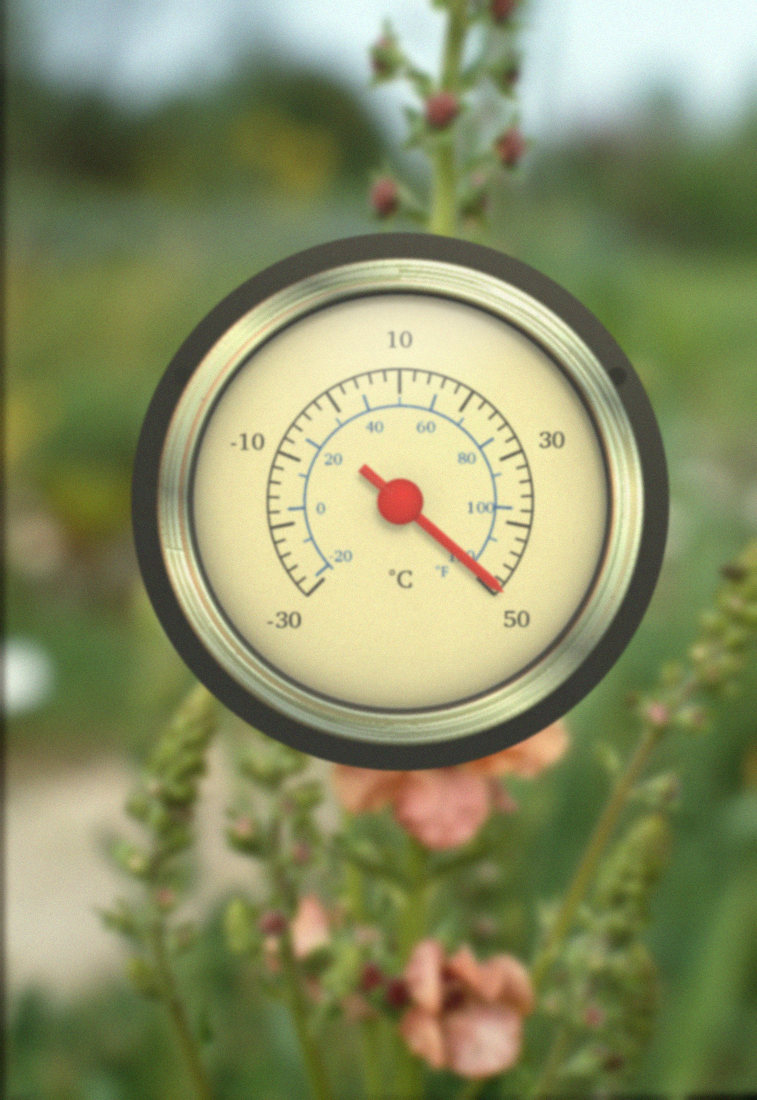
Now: 49
